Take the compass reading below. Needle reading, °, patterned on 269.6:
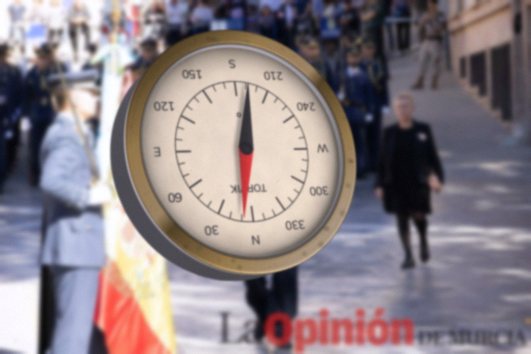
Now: 10
